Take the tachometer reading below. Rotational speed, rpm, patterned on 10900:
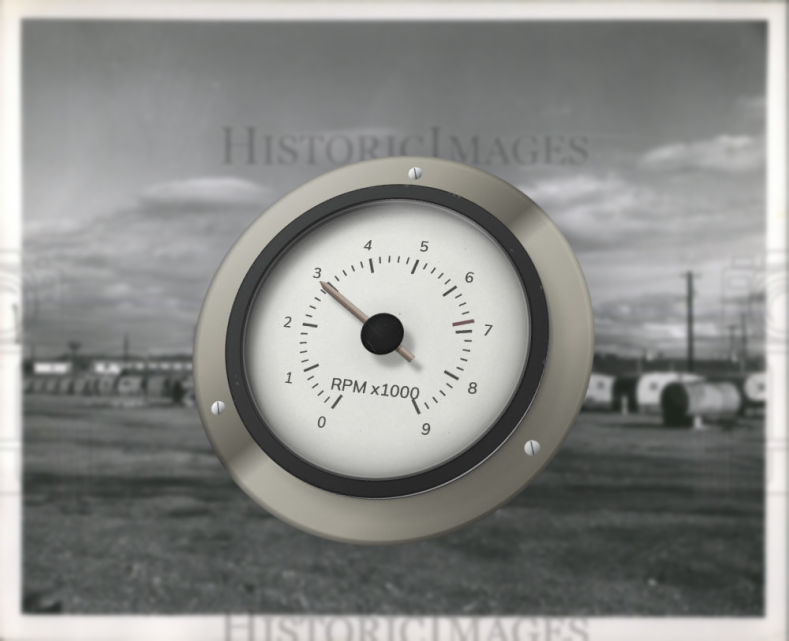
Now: 2900
